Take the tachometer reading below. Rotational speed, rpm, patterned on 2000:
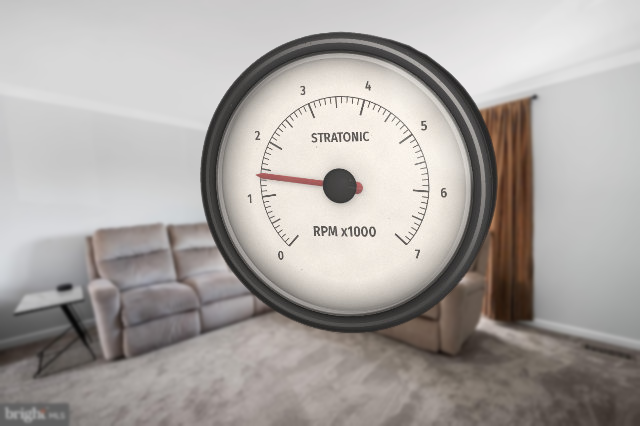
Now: 1400
